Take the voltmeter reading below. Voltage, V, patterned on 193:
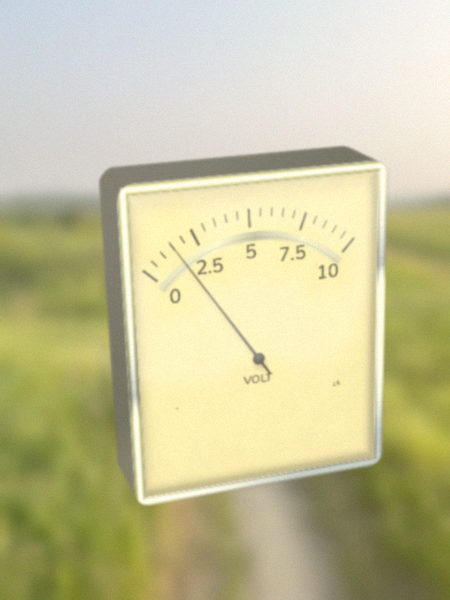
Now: 1.5
